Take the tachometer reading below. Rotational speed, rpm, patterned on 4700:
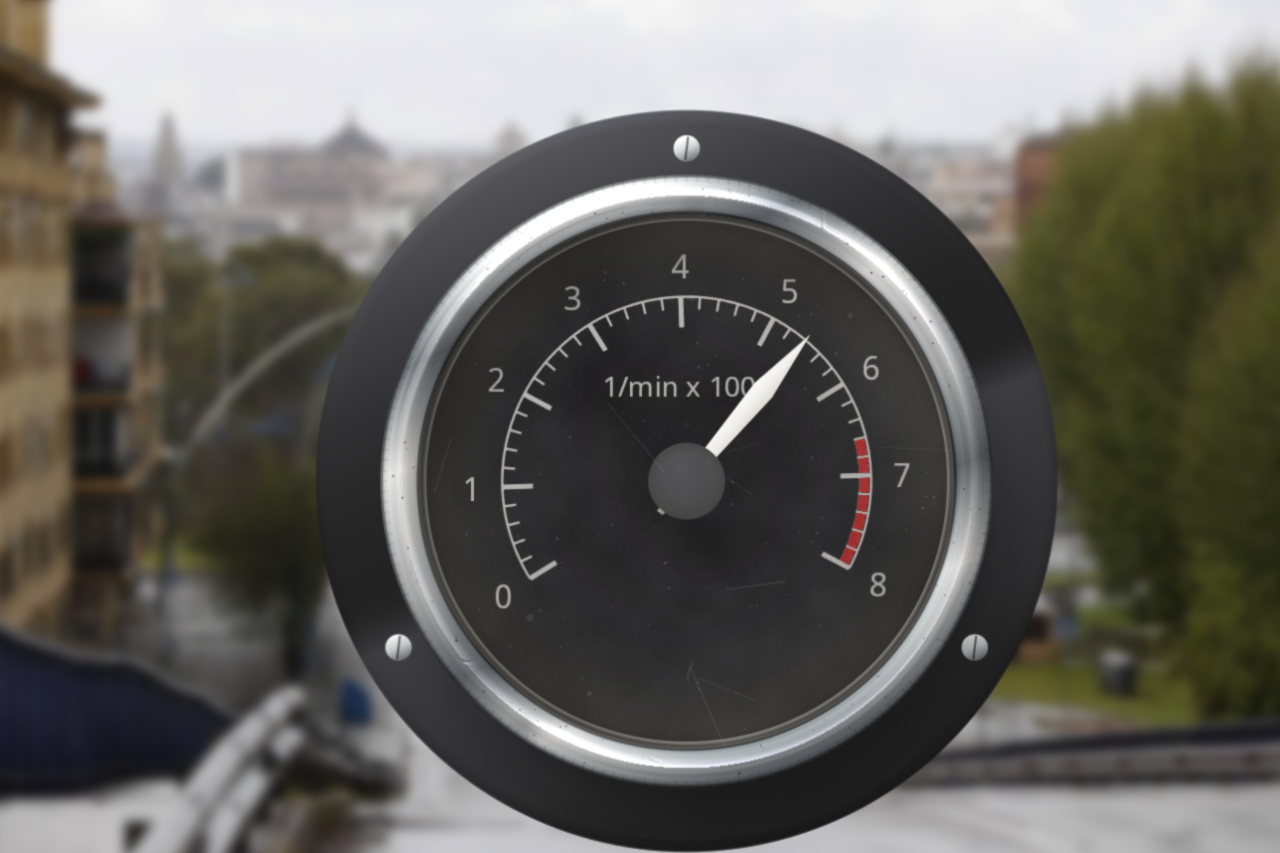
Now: 5400
